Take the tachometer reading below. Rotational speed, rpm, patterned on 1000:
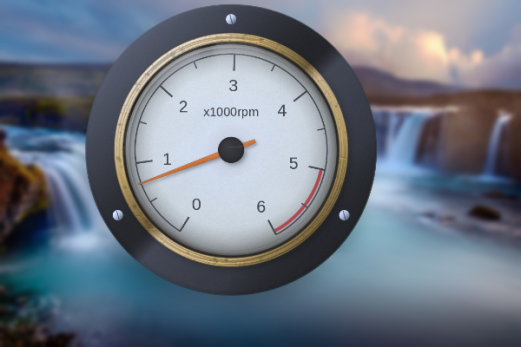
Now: 750
